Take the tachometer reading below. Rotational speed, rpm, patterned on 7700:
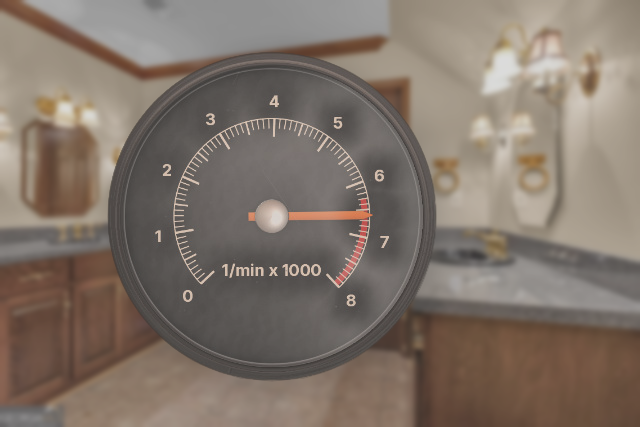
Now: 6600
